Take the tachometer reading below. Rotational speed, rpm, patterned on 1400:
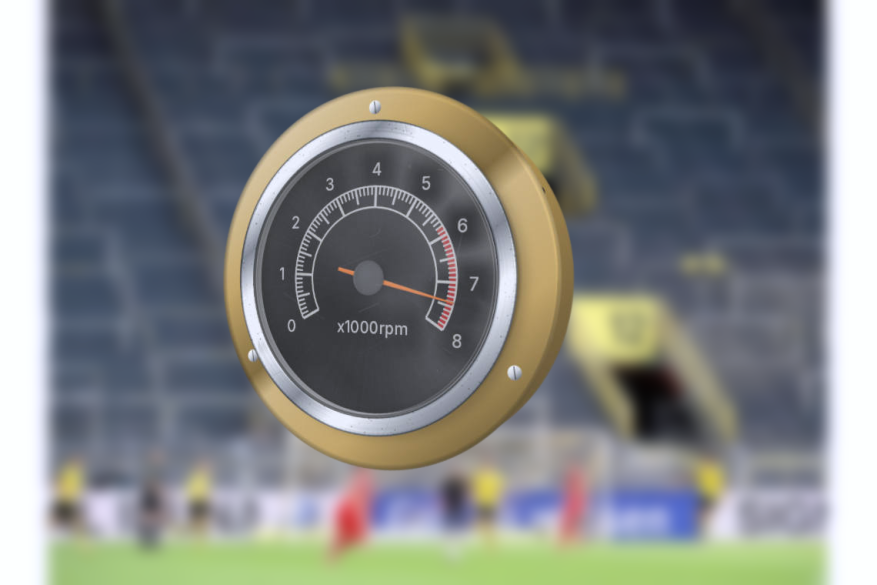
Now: 7400
